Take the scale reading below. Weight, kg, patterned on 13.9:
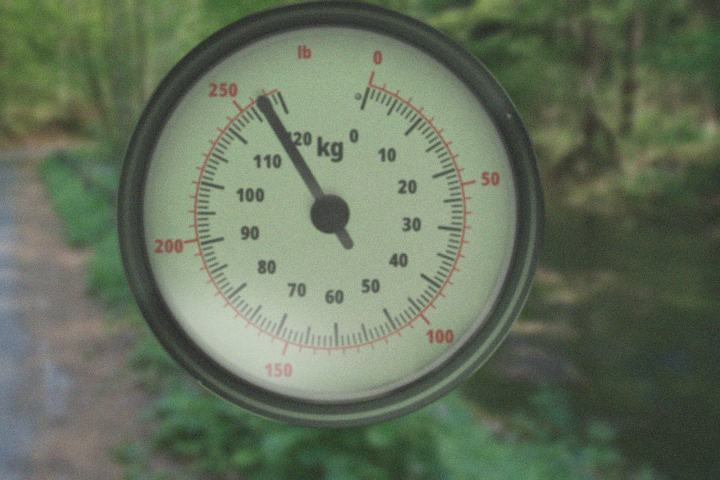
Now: 117
